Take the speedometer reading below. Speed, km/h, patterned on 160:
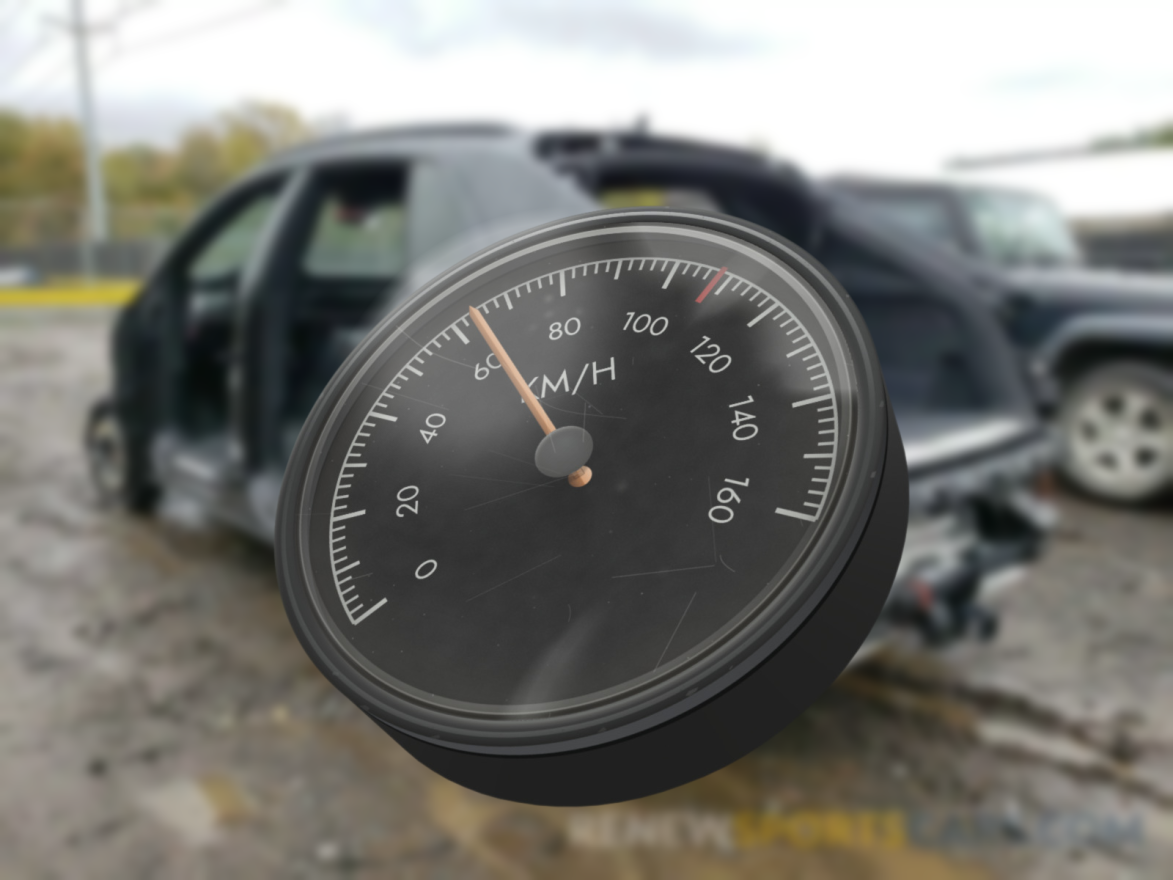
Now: 64
